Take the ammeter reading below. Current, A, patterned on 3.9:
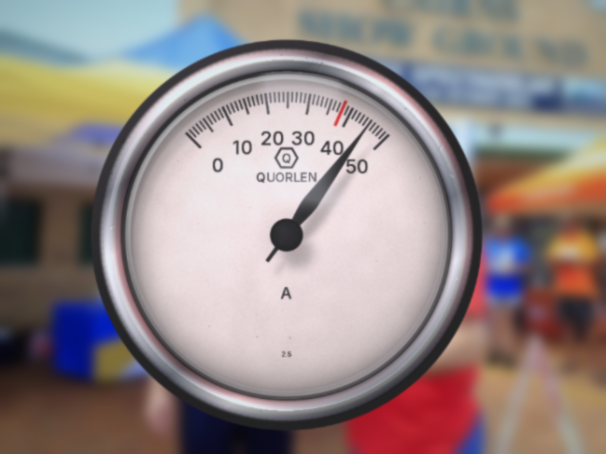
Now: 45
